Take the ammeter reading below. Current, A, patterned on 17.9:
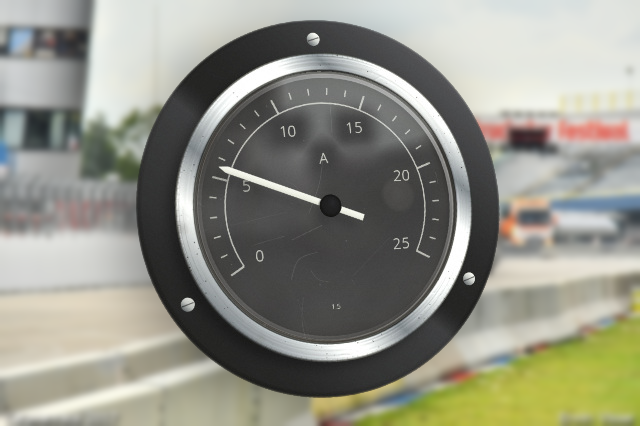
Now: 5.5
